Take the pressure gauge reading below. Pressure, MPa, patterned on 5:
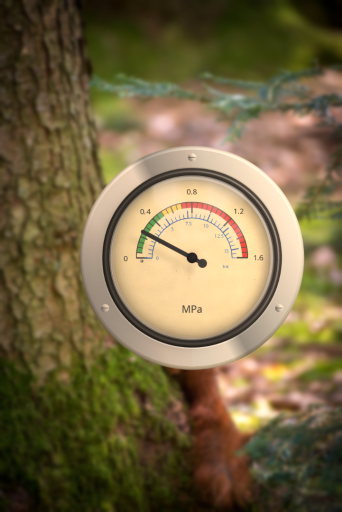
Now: 0.25
